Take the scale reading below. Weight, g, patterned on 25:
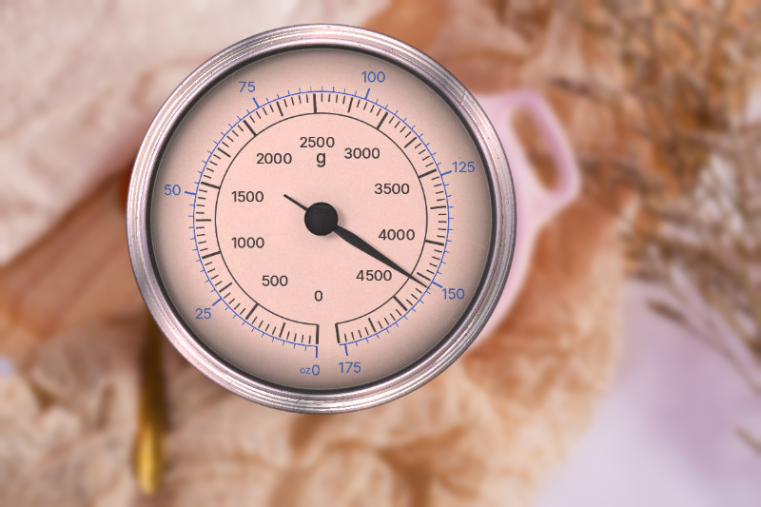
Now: 4300
